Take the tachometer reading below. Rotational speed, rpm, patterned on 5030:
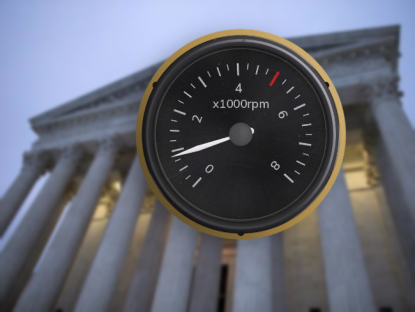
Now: 875
